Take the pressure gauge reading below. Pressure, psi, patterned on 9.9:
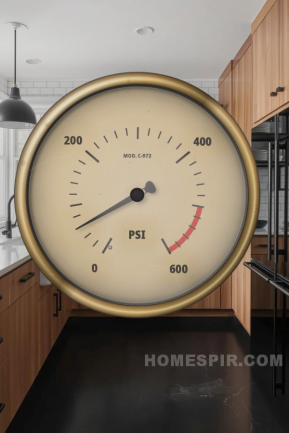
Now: 60
